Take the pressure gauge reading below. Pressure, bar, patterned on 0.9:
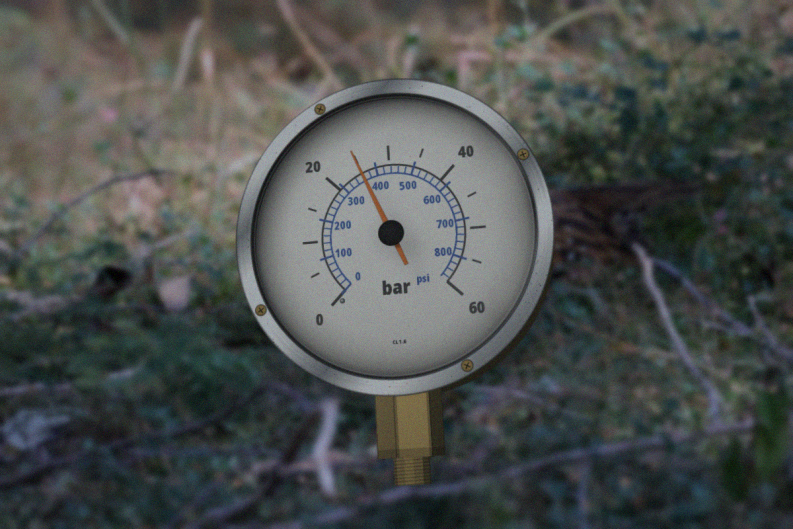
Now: 25
